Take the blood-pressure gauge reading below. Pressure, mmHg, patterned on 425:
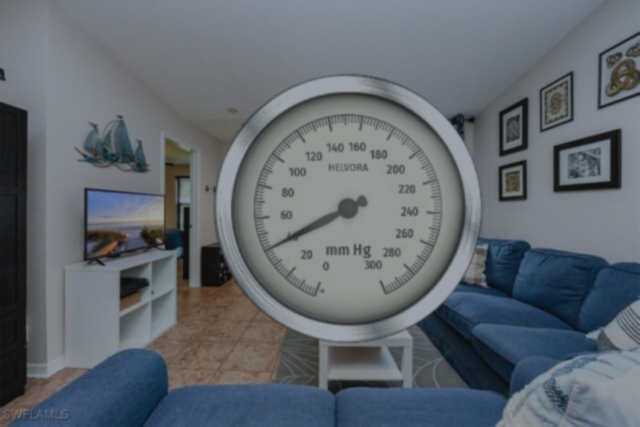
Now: 40
